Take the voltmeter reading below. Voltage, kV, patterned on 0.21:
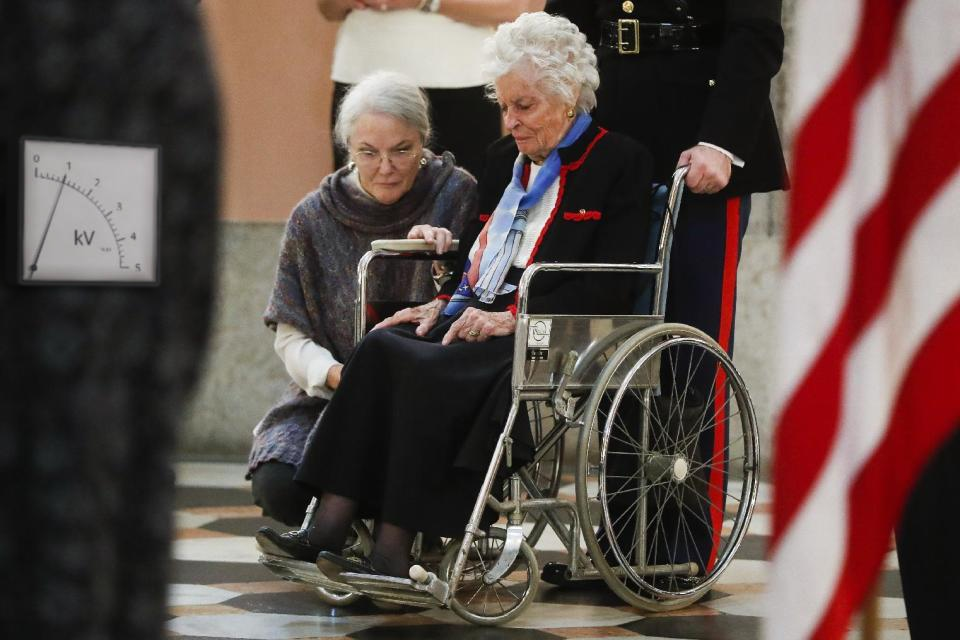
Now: 1
